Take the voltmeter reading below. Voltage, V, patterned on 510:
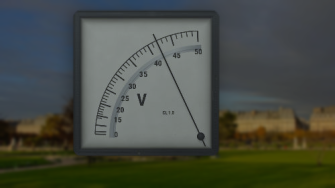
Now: 42
